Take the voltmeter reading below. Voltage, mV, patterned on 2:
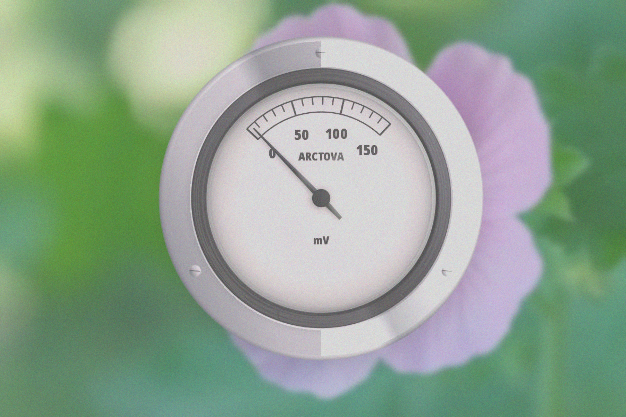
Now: 5
